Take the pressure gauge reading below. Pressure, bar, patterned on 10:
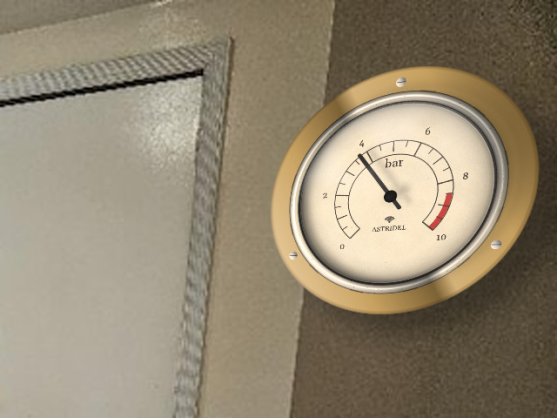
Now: 3.75
